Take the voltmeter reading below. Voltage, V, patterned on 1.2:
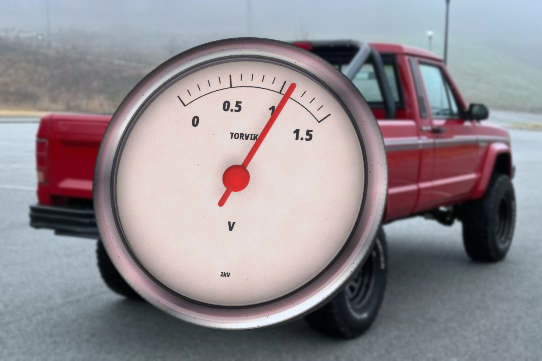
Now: 1.1
